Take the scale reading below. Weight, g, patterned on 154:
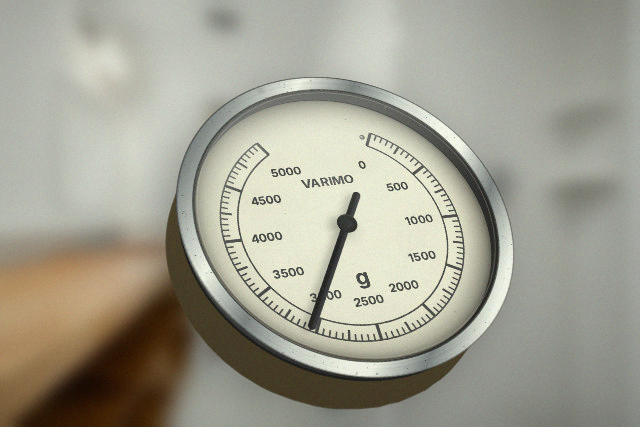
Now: 3050
